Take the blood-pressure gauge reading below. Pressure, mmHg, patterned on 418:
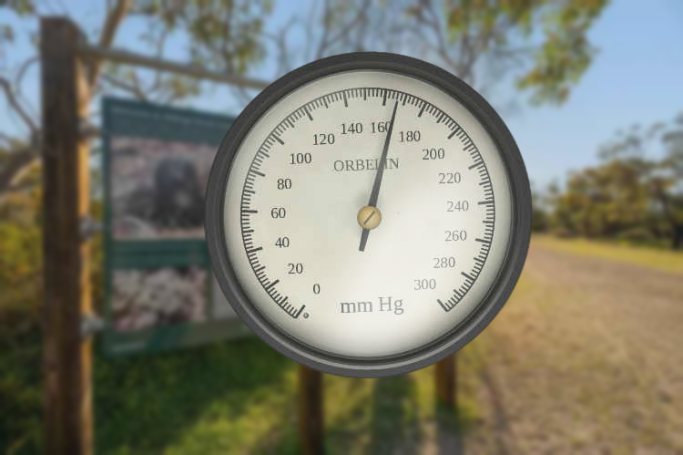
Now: 166
